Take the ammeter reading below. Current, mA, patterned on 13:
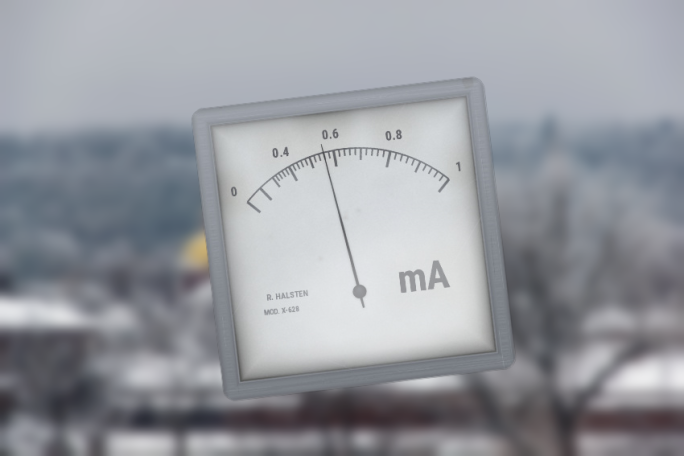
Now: 0.56
